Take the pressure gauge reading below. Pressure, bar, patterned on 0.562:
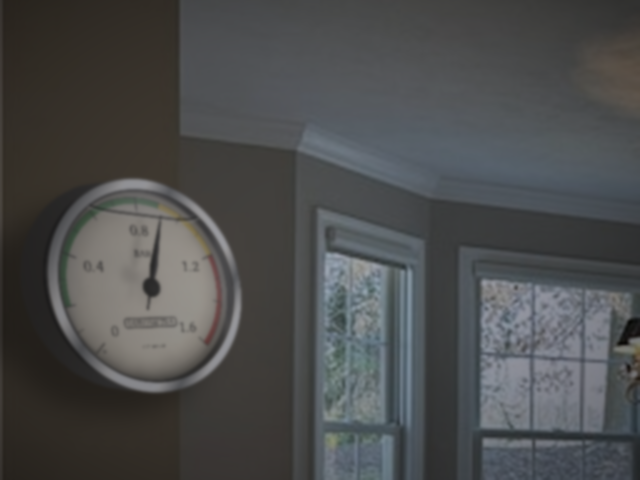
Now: 0.9
